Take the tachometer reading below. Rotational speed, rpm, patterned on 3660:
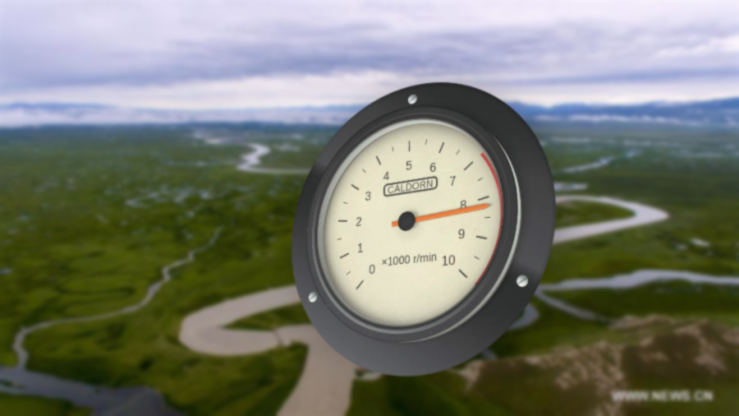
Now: 8250
